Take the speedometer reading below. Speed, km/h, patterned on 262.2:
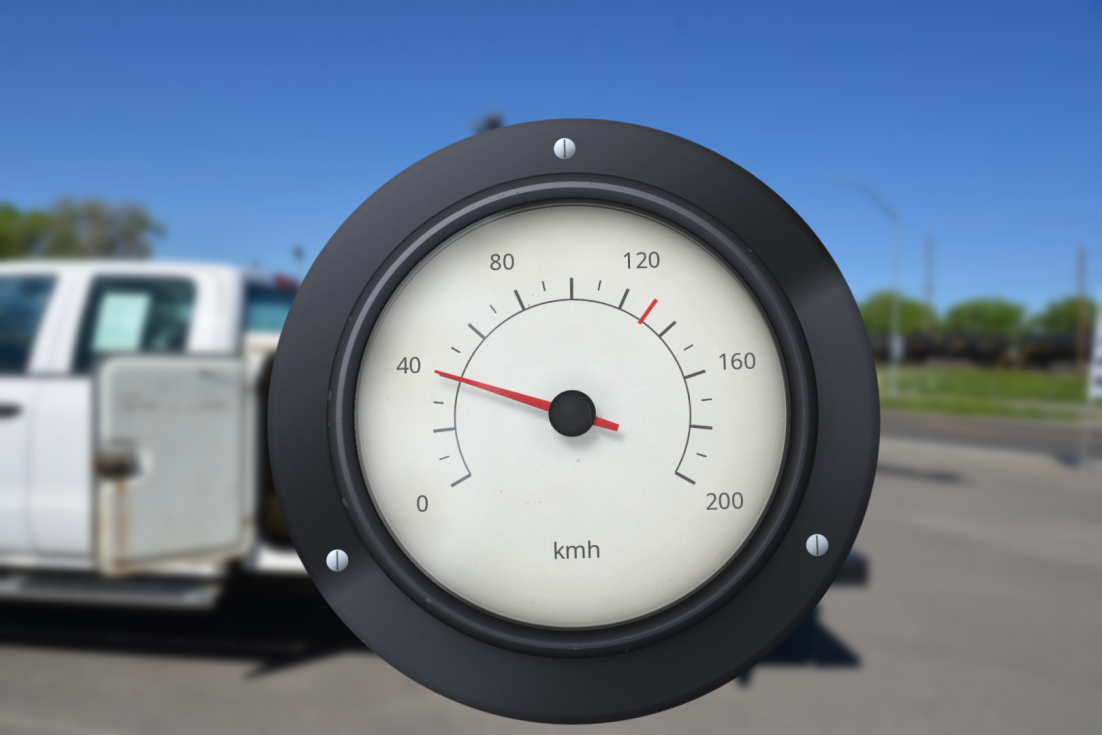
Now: 40
